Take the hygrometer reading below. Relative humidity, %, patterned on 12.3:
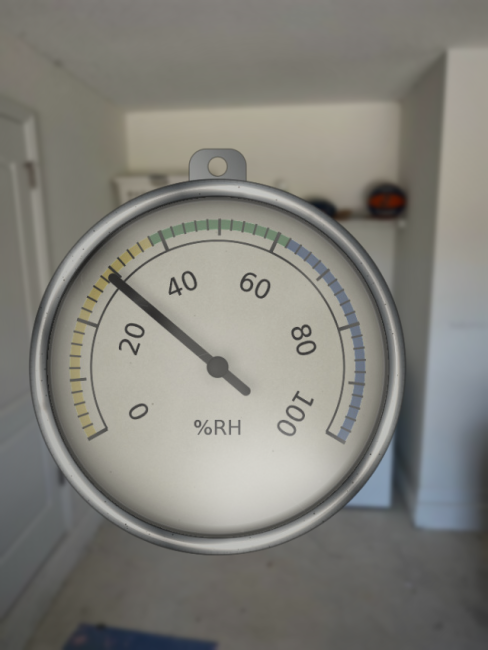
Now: 29
